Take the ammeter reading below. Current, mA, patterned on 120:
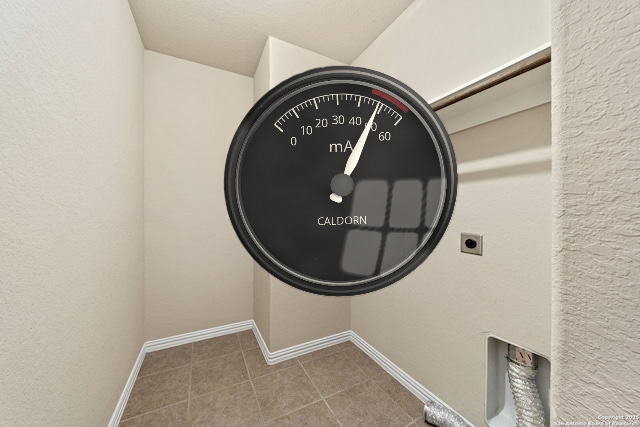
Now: 48
